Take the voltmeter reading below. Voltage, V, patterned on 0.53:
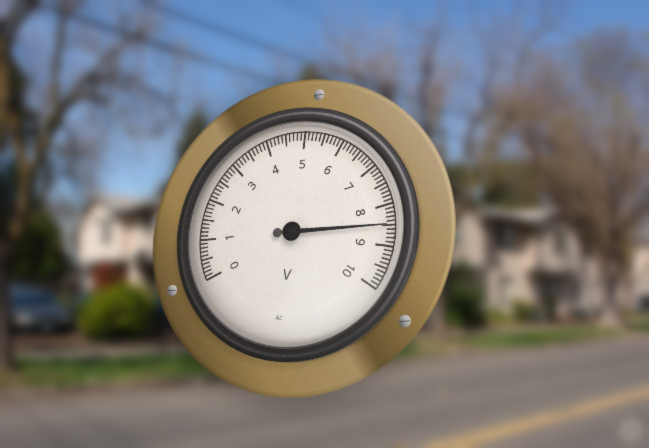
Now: 8.5
